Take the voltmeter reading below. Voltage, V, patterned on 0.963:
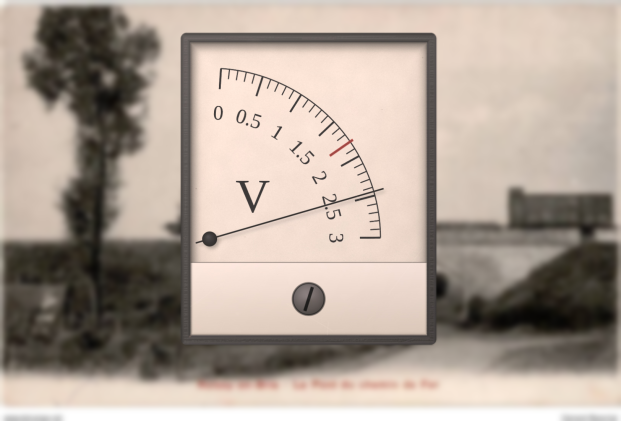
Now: 2.45
